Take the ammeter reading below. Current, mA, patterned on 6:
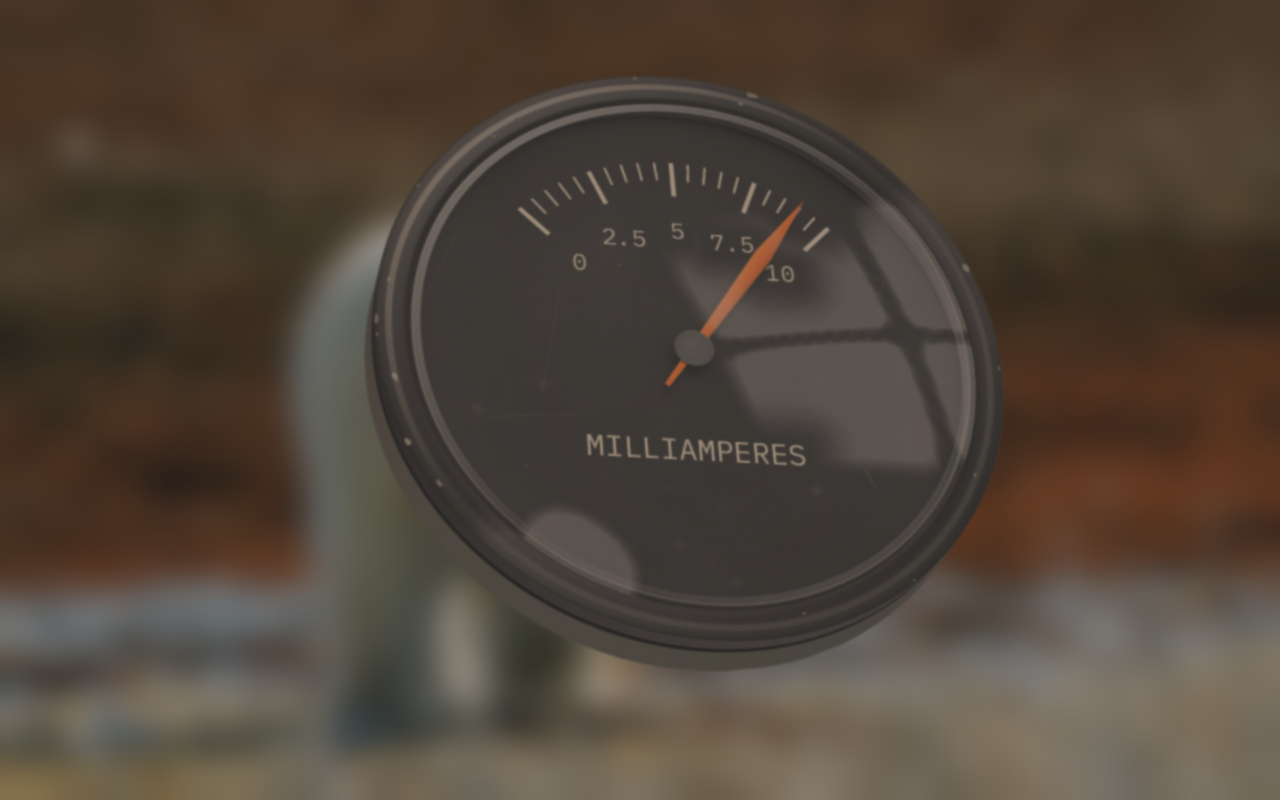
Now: 9
